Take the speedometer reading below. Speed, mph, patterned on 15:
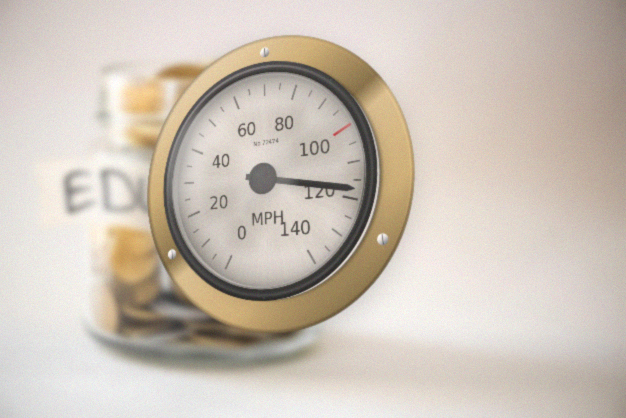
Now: 117.5
